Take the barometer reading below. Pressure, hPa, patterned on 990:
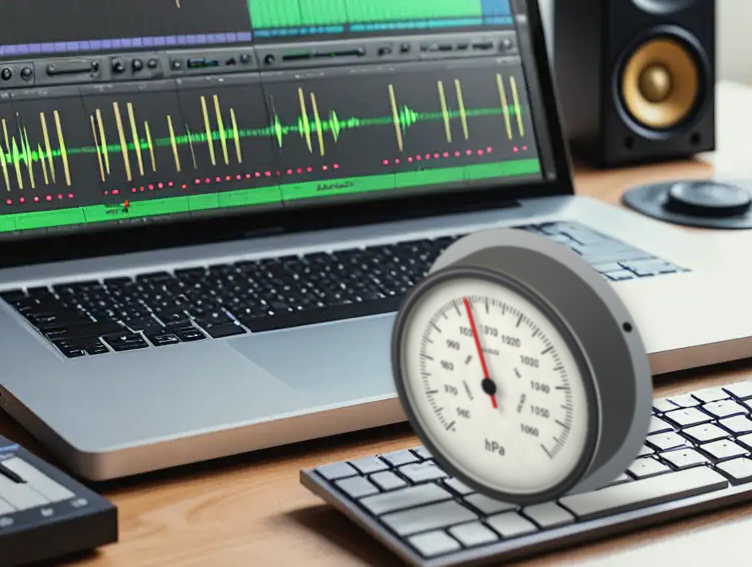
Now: 1005
